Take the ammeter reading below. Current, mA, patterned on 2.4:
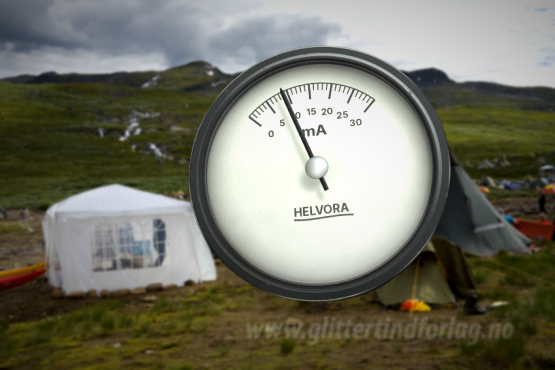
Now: 9
